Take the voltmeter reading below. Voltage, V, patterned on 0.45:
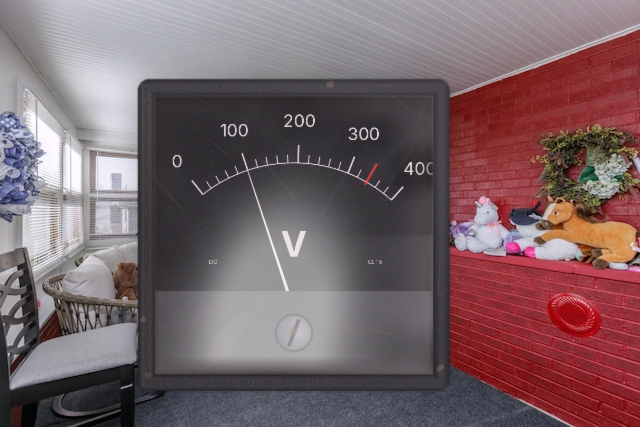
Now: 100
